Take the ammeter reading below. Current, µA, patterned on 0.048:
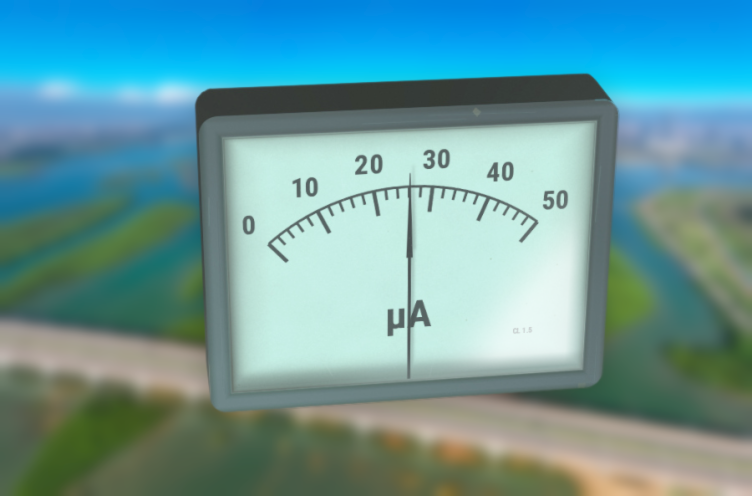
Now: 26
